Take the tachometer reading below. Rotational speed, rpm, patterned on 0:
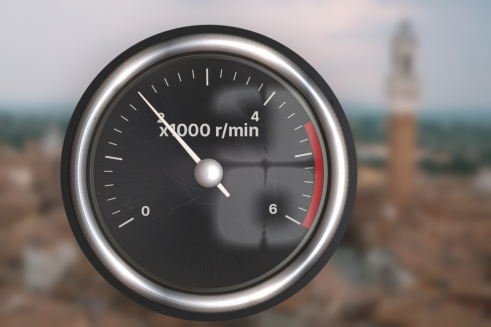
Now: 2000
